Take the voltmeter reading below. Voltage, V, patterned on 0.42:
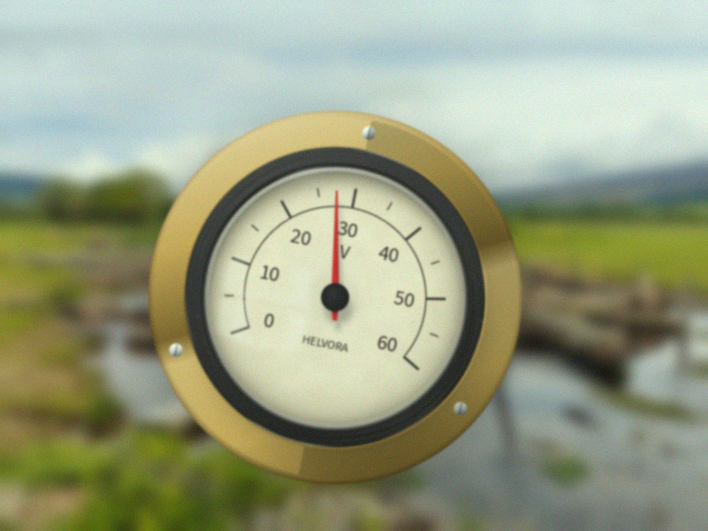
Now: 27.5
